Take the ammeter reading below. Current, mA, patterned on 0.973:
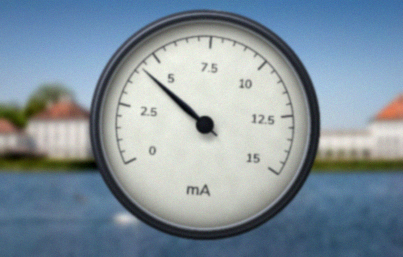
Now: 4.25
